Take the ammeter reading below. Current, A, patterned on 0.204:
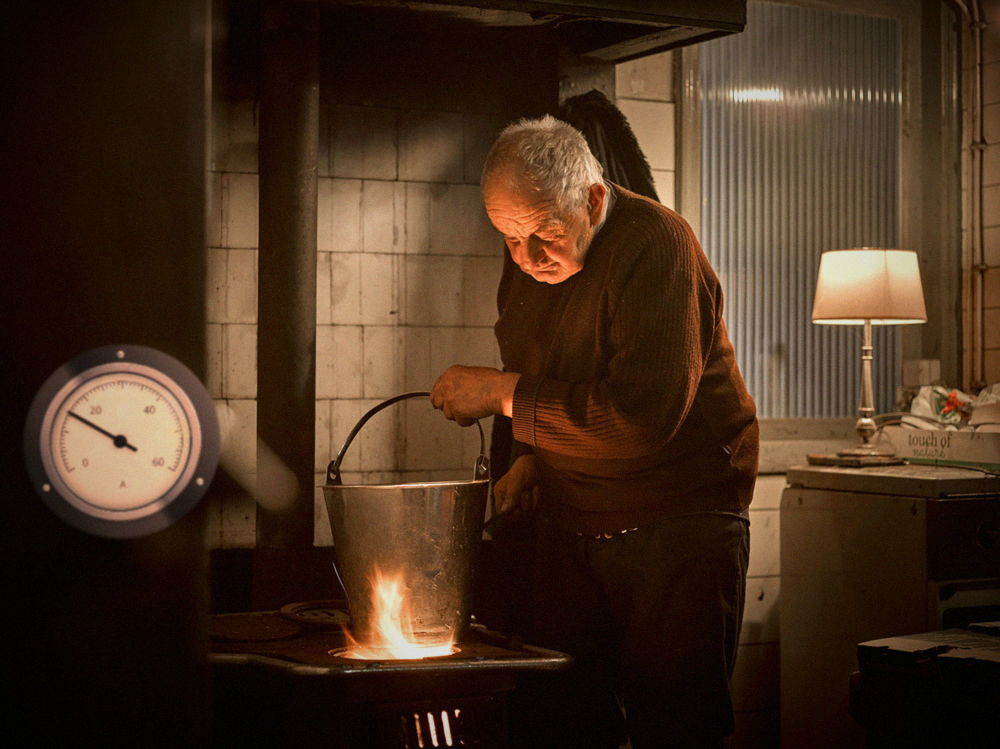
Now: 15
